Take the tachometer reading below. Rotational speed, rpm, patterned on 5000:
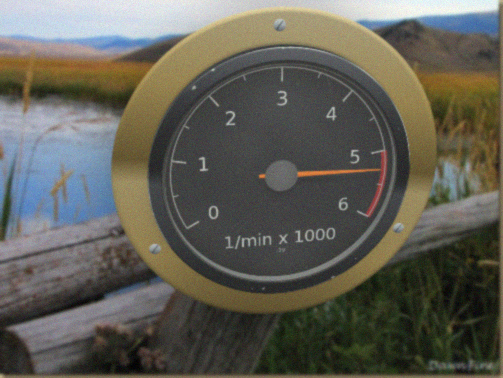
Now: 5250
